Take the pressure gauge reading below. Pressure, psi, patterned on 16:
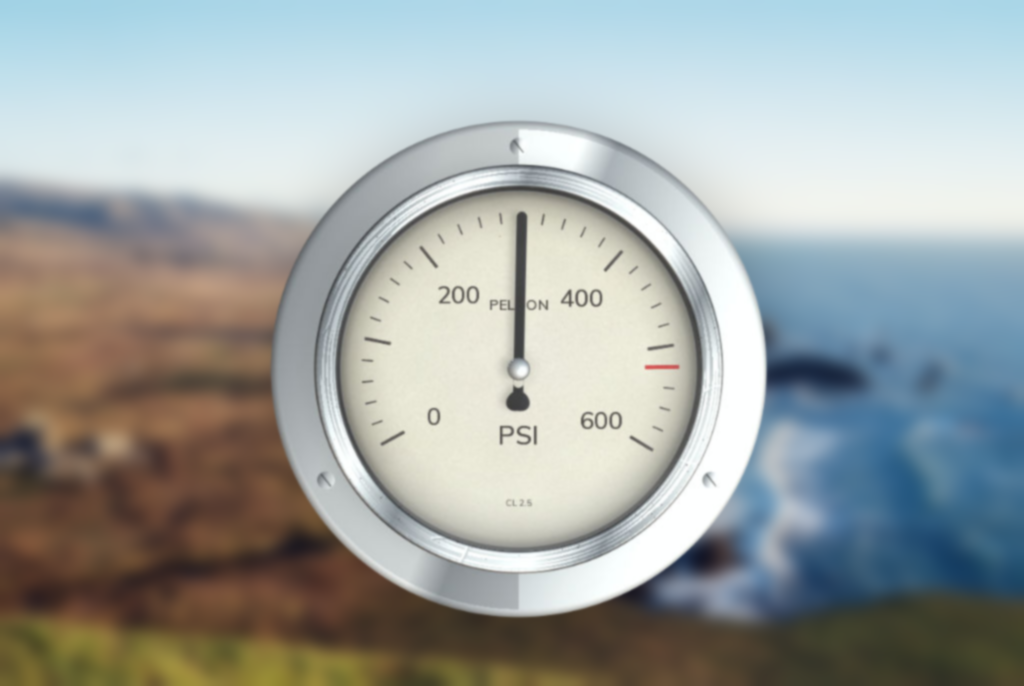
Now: 300
